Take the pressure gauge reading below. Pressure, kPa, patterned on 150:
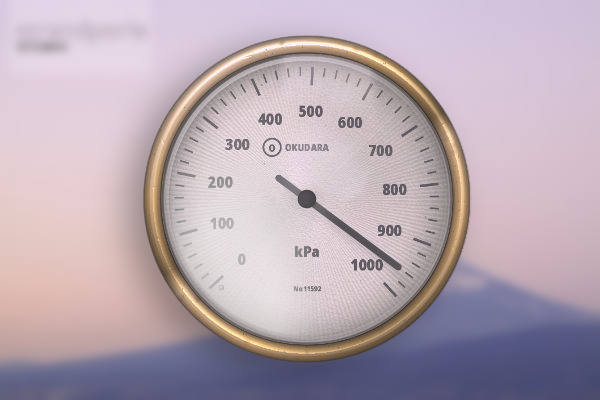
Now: 960
